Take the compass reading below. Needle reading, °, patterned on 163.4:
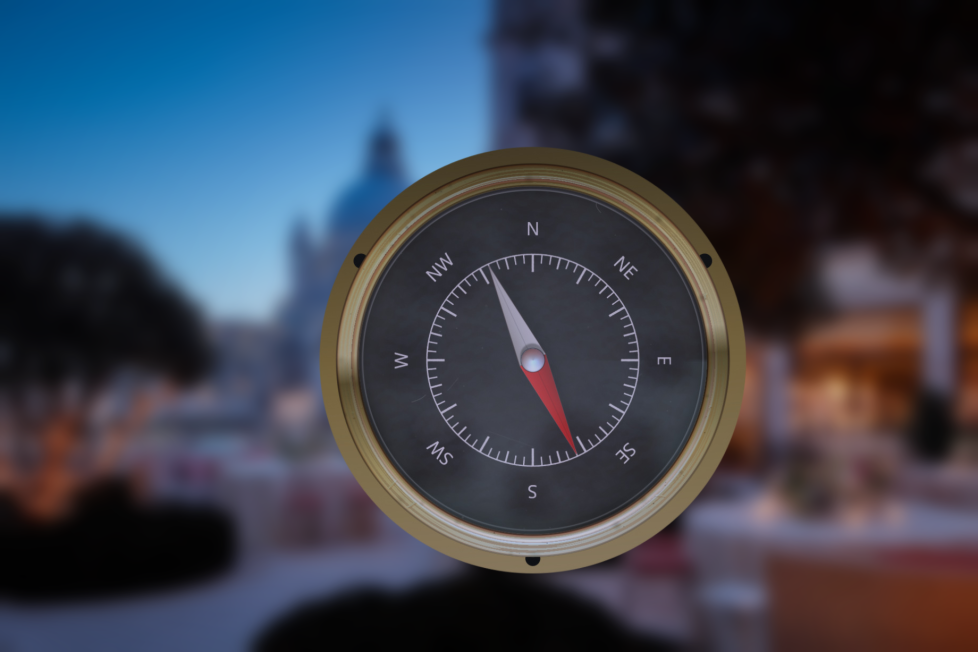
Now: 155
